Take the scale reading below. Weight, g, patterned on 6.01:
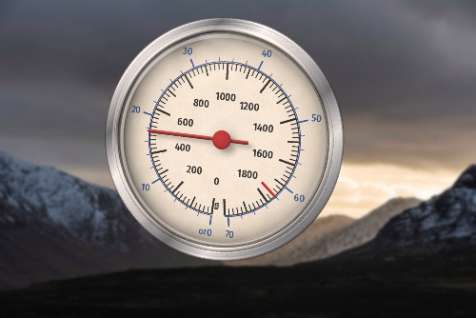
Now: 500
